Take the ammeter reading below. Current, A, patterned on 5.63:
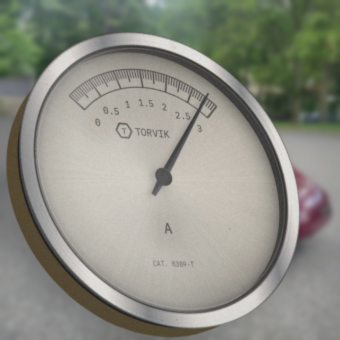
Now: 2.75
